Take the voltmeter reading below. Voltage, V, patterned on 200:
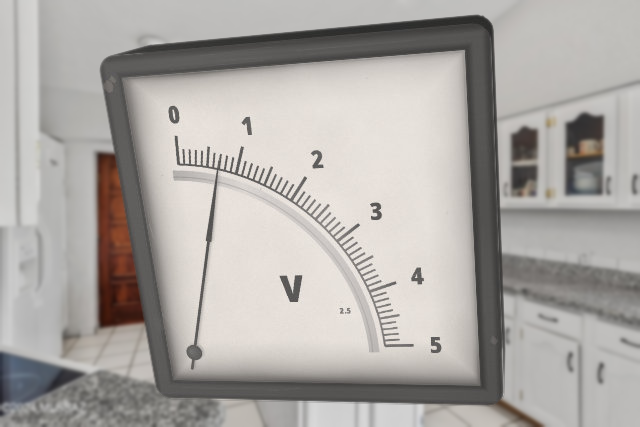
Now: 0.7
